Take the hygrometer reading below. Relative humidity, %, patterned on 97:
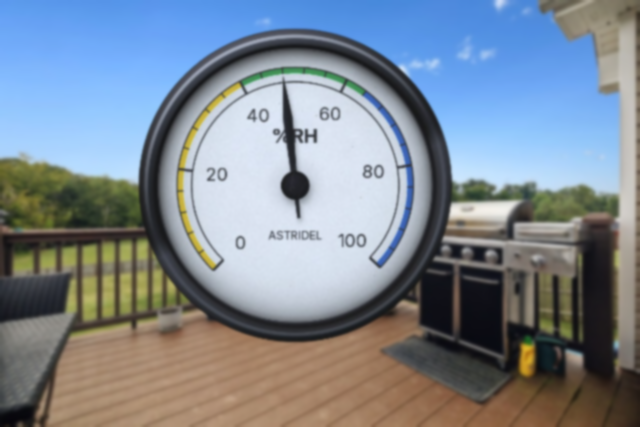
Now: 48
